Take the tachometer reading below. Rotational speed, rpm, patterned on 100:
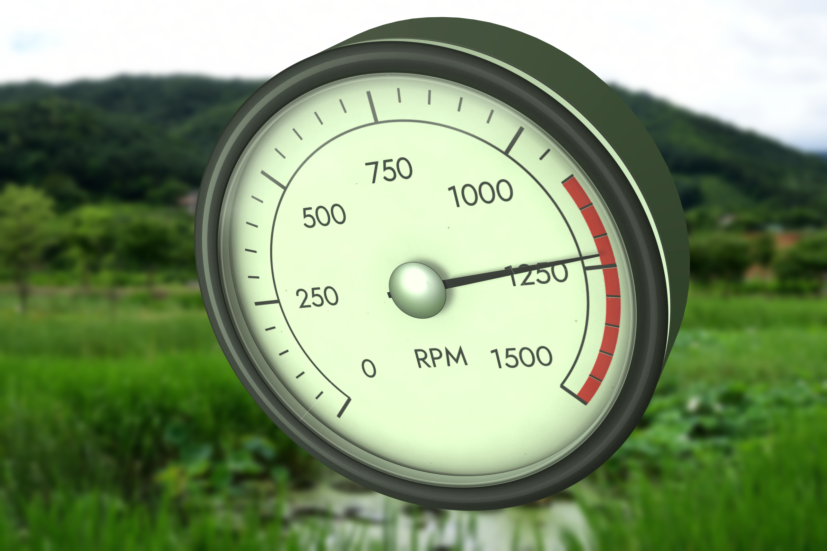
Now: 1225
